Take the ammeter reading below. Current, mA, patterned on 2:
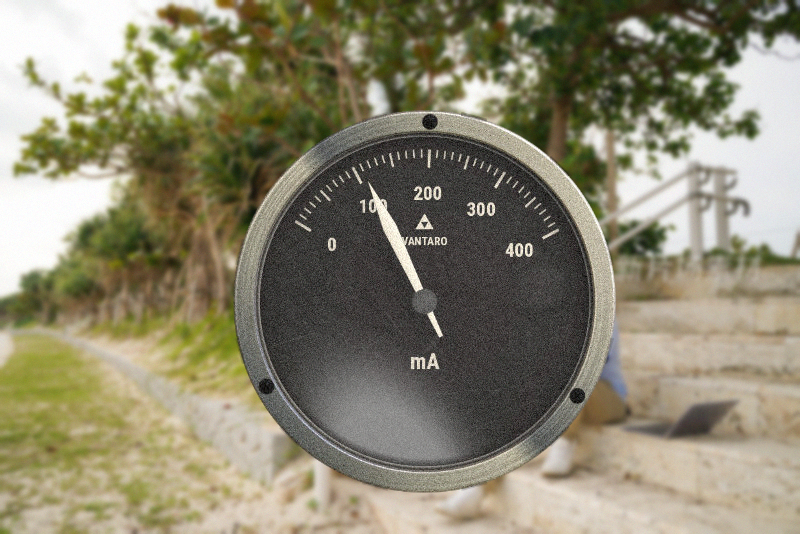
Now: 110
